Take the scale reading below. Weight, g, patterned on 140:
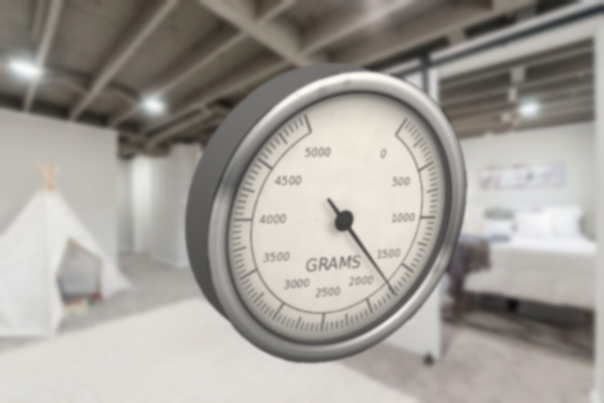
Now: 1750
